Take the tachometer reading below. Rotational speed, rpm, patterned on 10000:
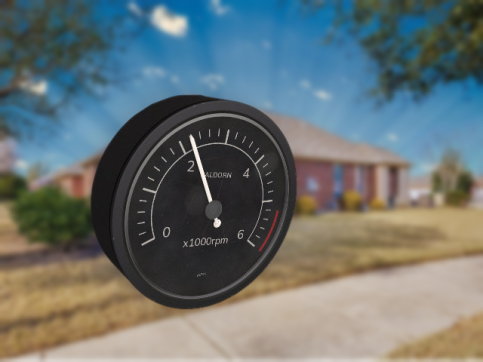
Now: 2200
